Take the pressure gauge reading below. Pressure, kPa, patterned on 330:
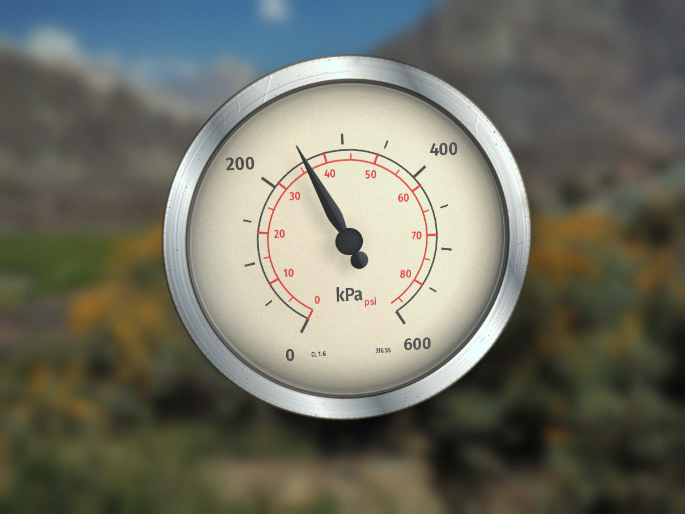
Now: 250
